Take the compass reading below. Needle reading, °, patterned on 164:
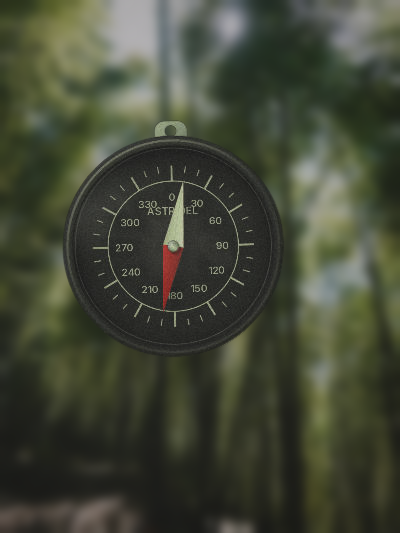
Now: 190
